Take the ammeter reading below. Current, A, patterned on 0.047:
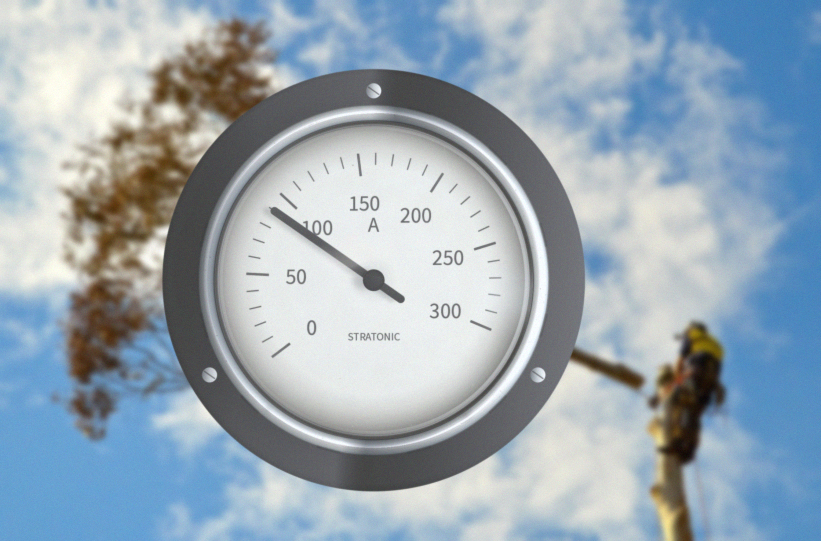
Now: 90
